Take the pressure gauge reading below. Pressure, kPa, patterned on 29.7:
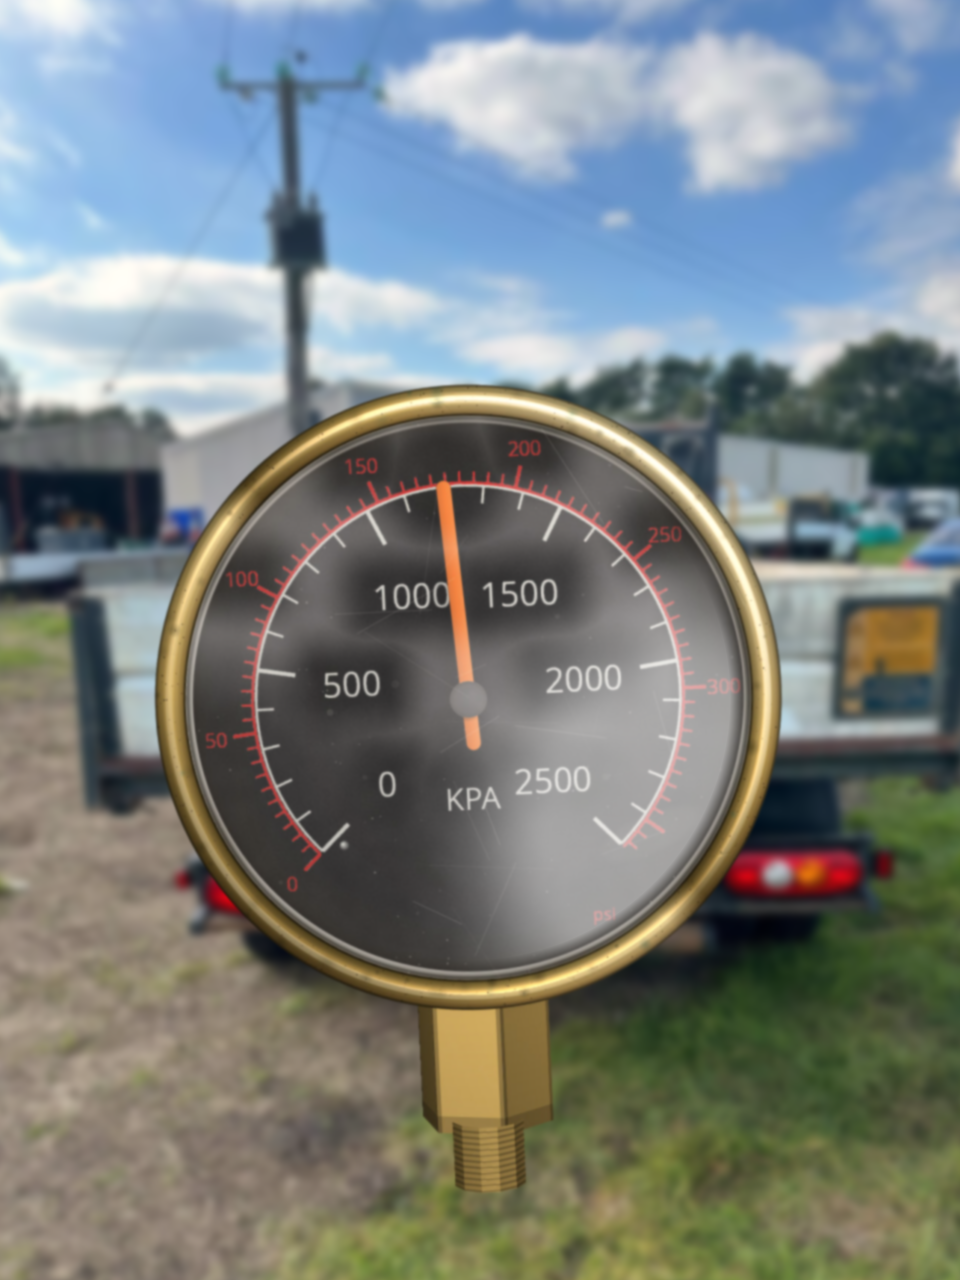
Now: 1200
